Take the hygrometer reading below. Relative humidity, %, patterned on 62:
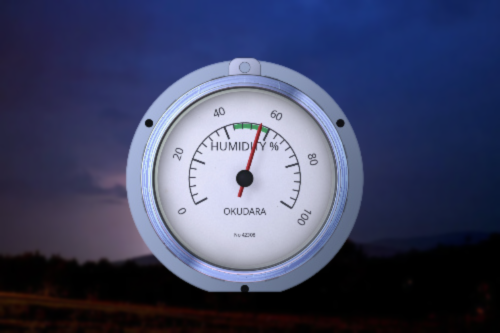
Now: 56
